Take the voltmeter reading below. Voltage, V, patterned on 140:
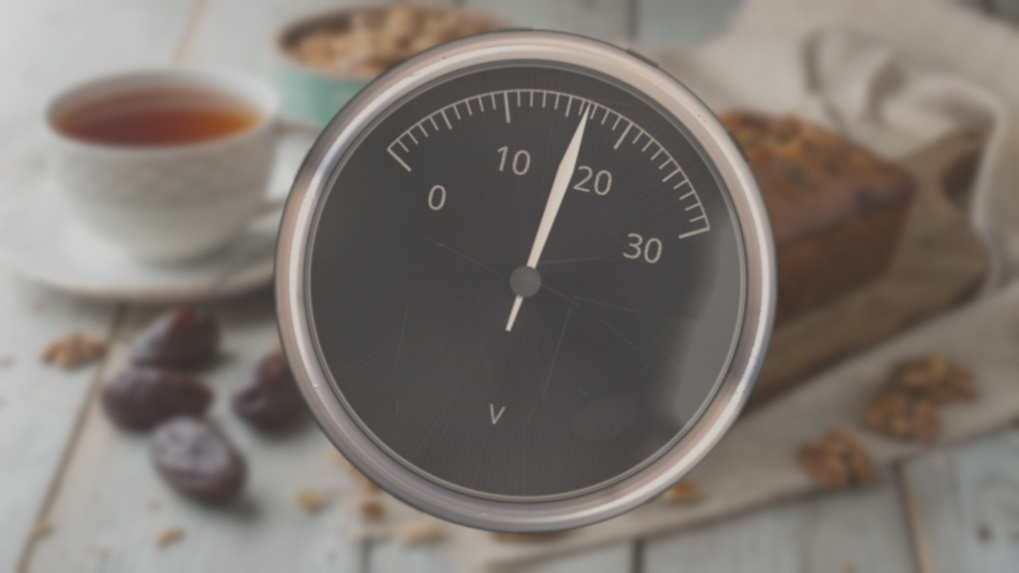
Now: 16.5
